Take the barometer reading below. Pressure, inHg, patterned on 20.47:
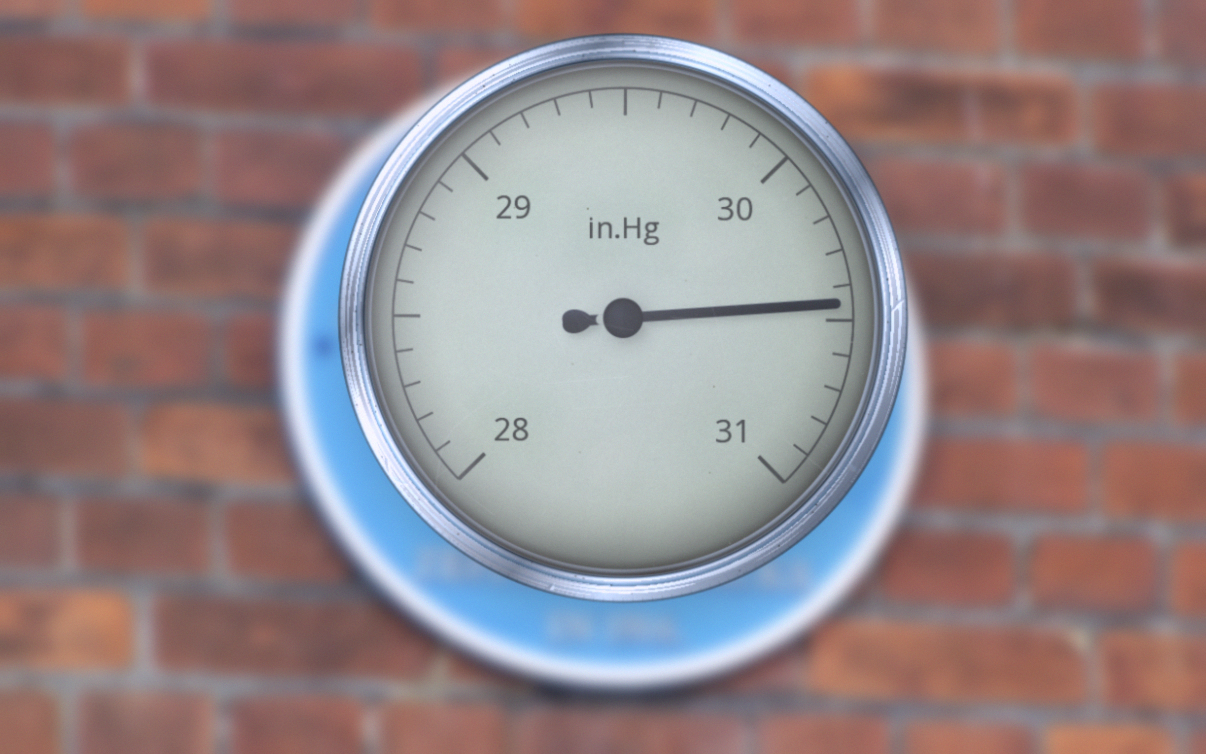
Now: 30.45
